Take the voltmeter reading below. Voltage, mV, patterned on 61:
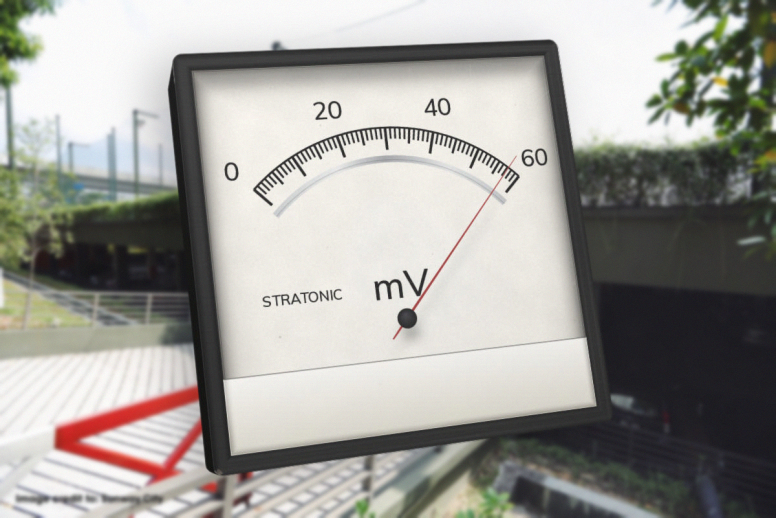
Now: 57
